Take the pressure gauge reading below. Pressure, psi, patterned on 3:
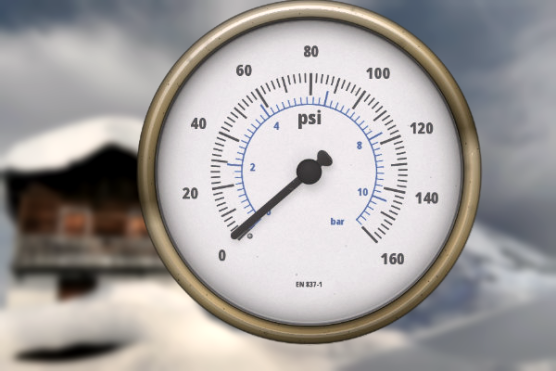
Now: 2
